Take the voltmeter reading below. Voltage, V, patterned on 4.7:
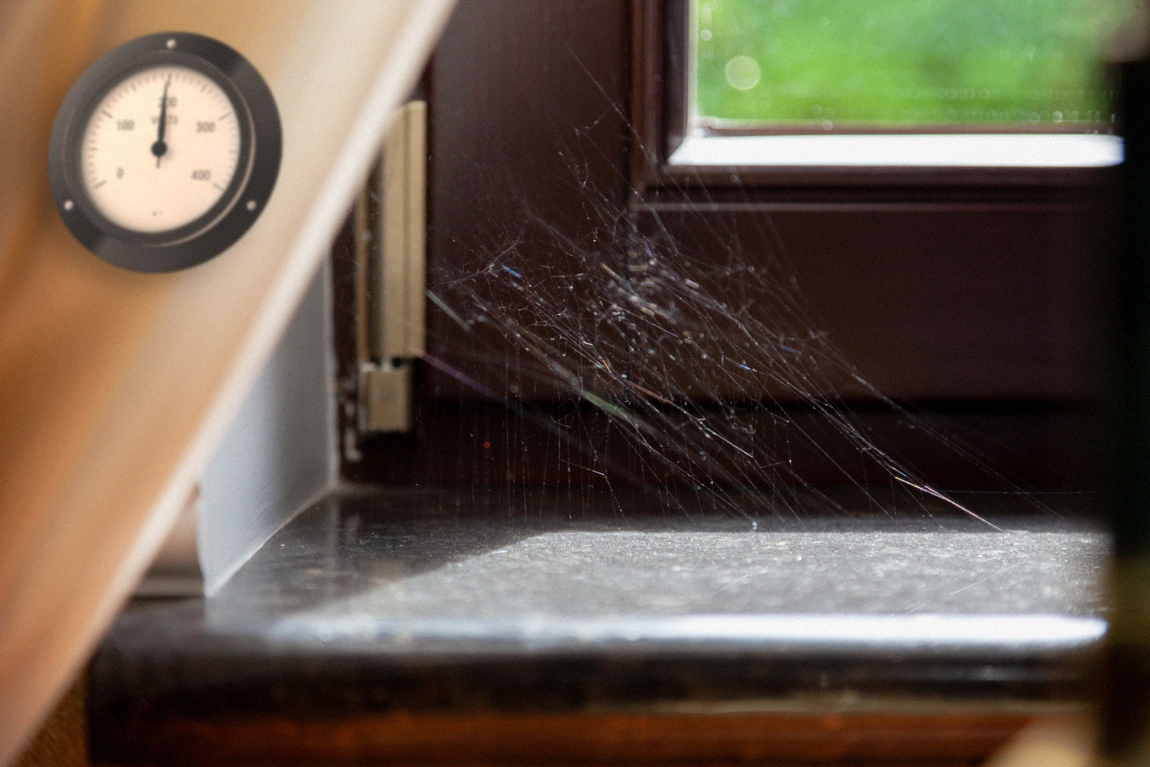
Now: 200
